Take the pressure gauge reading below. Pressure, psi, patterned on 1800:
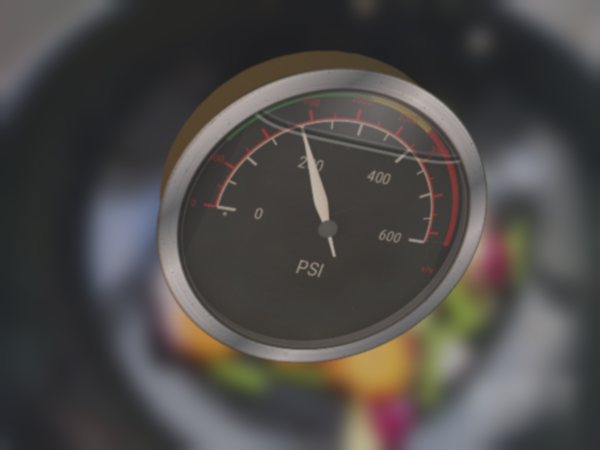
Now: 200
